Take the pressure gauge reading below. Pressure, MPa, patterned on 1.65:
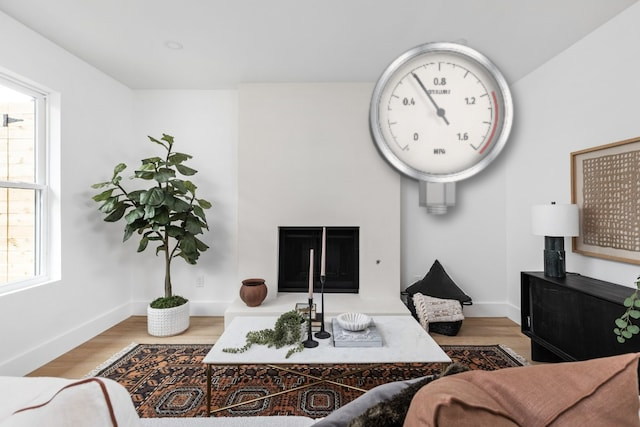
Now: 0.6
